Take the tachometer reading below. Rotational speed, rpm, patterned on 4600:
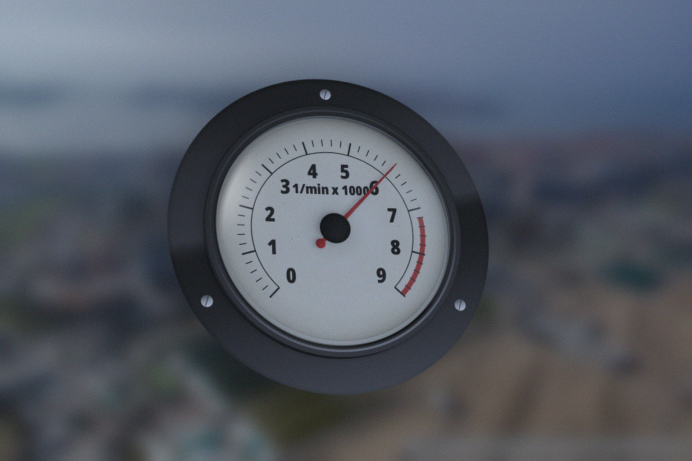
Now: 6000
